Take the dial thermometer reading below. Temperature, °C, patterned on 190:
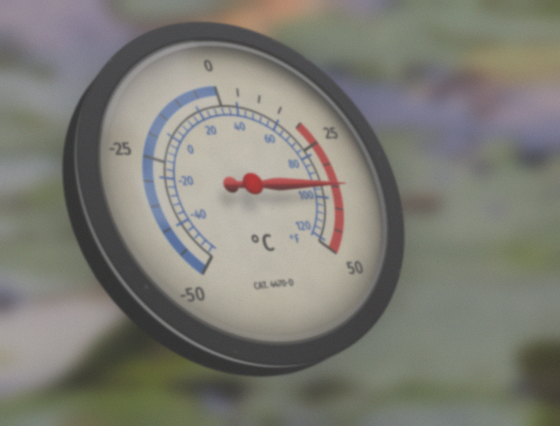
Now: 35
